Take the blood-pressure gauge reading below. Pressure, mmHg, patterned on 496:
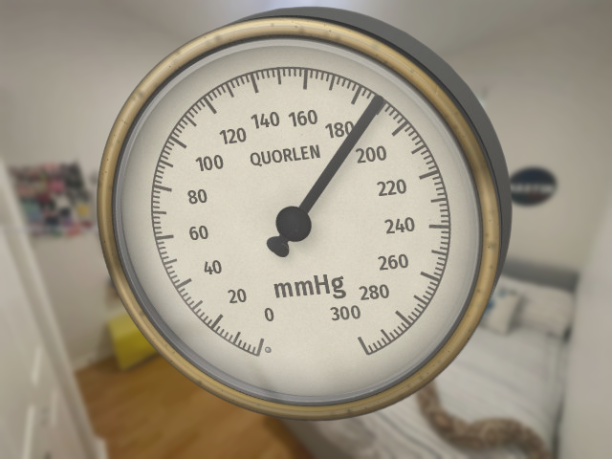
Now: 188
